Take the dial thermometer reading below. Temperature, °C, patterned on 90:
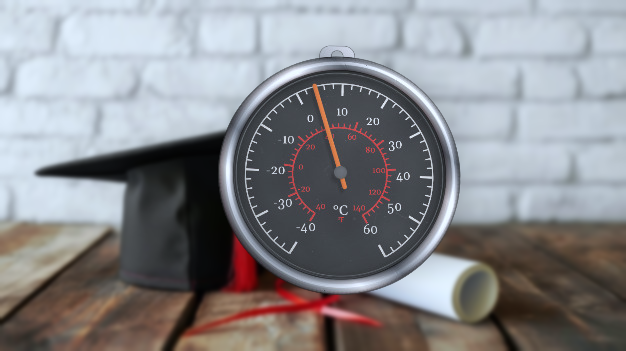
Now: 4
